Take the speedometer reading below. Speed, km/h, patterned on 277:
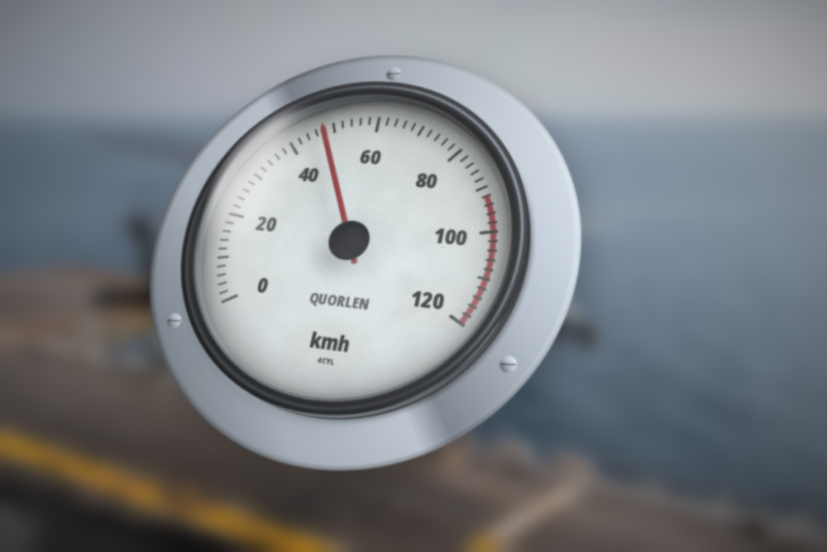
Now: 48
